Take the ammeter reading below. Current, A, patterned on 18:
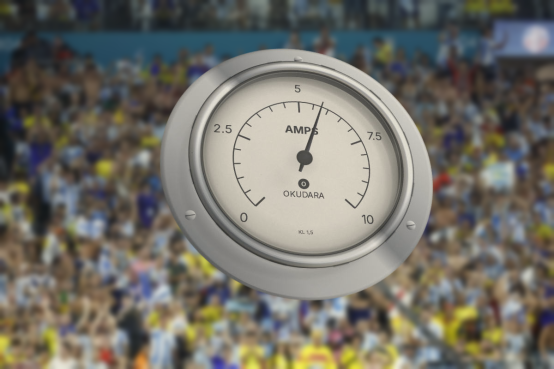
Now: 5.75
